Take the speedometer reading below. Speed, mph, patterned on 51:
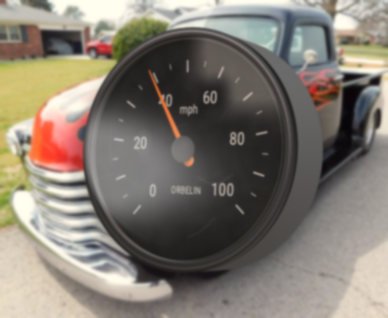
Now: 40
